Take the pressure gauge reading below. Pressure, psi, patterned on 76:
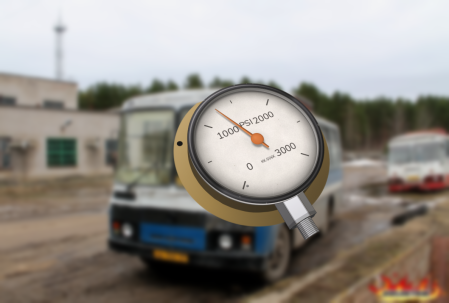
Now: 1250
